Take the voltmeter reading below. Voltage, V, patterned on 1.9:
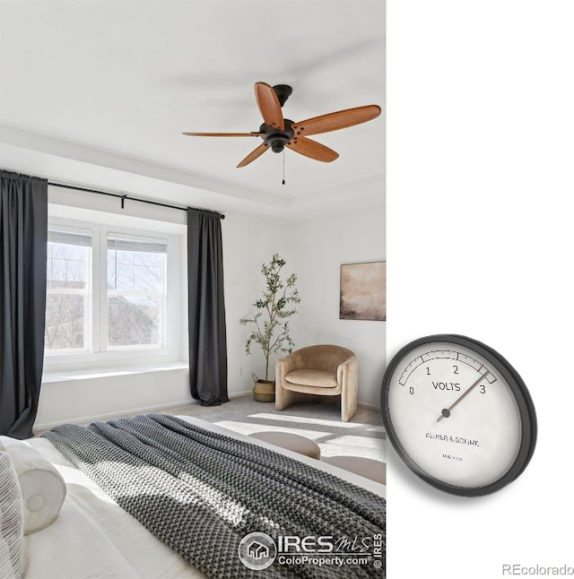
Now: 2.8
